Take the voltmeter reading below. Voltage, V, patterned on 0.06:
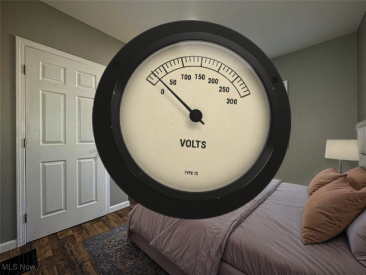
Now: 20
